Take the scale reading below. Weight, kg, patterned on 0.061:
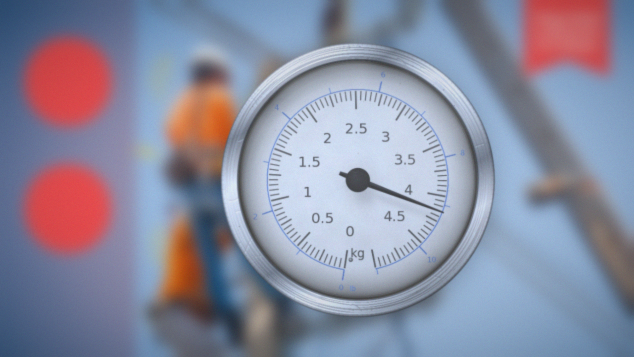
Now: 4.15
